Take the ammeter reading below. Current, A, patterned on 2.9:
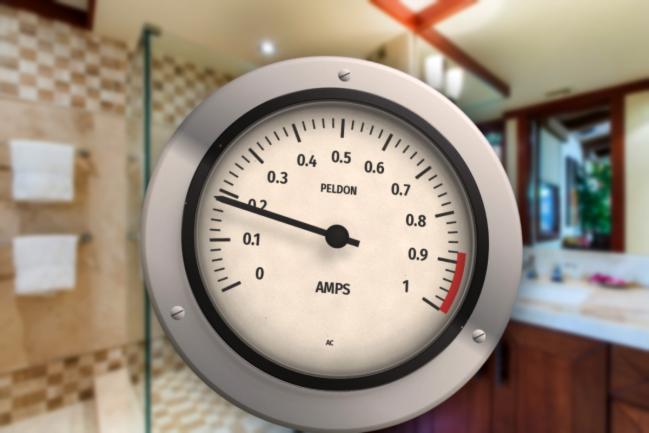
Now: 0.18
